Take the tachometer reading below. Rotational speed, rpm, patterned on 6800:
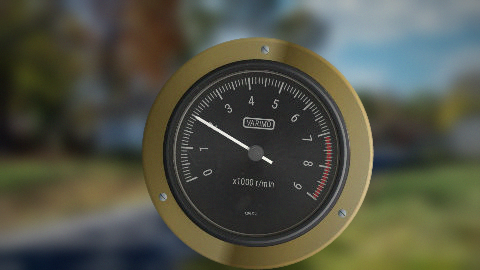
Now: 2000
